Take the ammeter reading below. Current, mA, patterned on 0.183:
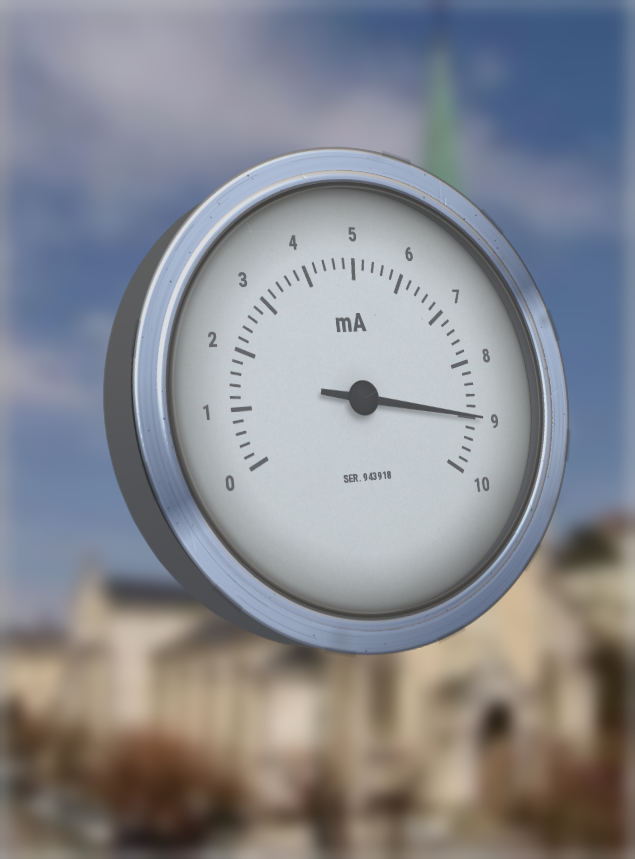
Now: 9
